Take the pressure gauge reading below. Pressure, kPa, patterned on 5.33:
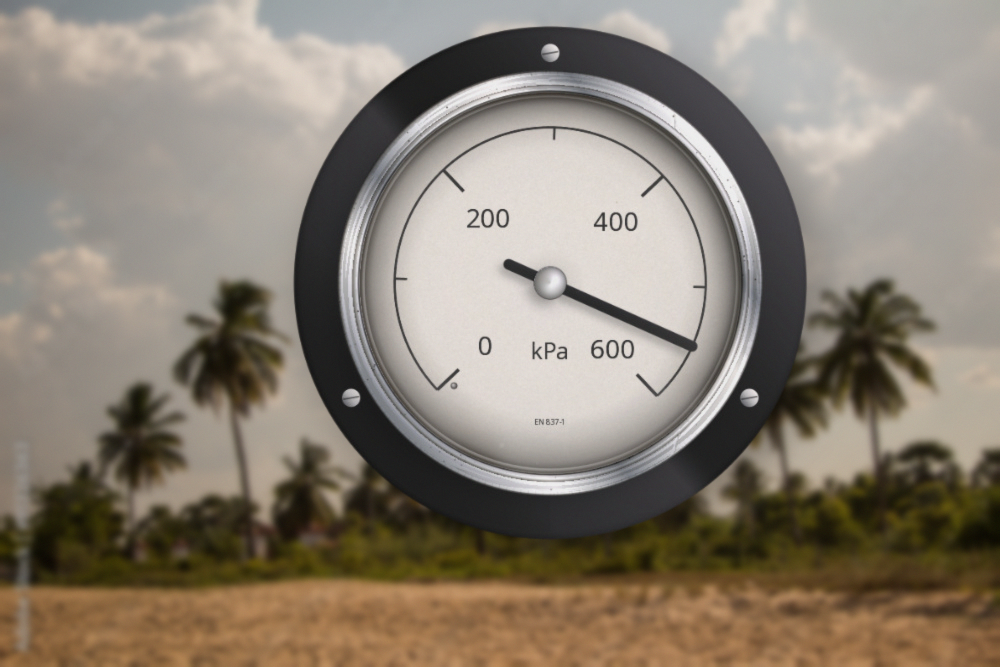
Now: 550
